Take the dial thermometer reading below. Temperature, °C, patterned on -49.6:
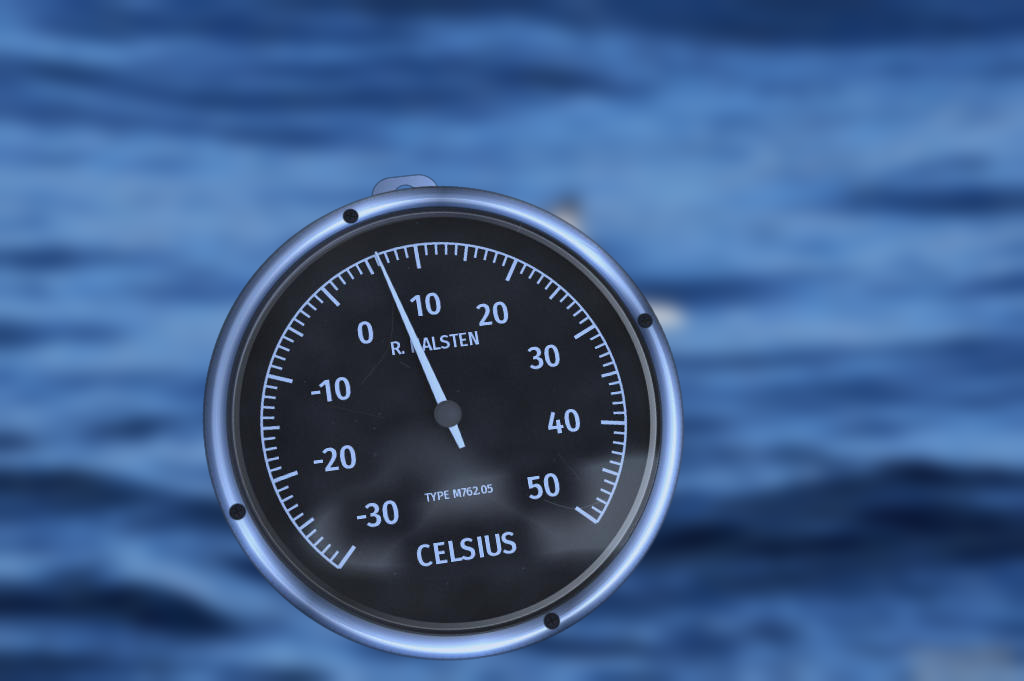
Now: 6
